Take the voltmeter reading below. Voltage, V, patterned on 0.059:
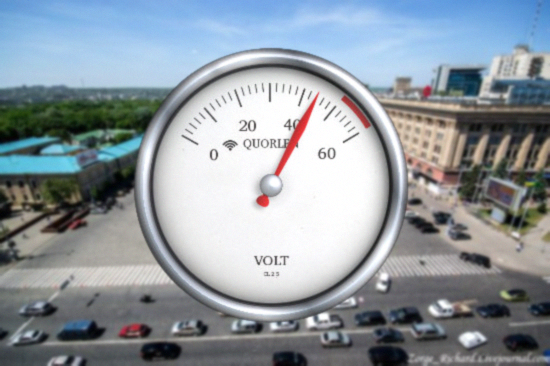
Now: 44
